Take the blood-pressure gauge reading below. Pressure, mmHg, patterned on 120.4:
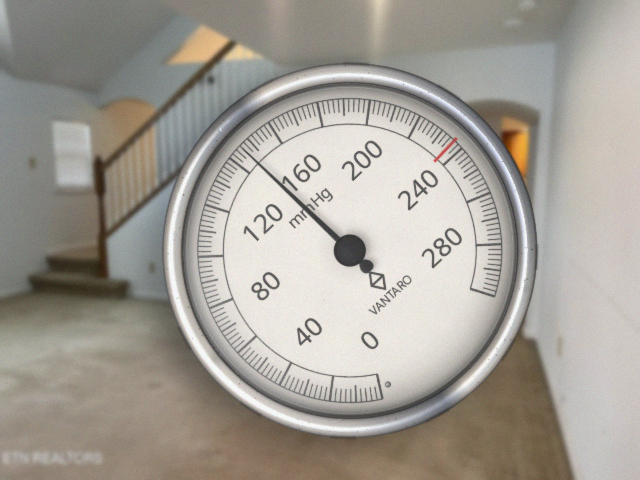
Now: 146
